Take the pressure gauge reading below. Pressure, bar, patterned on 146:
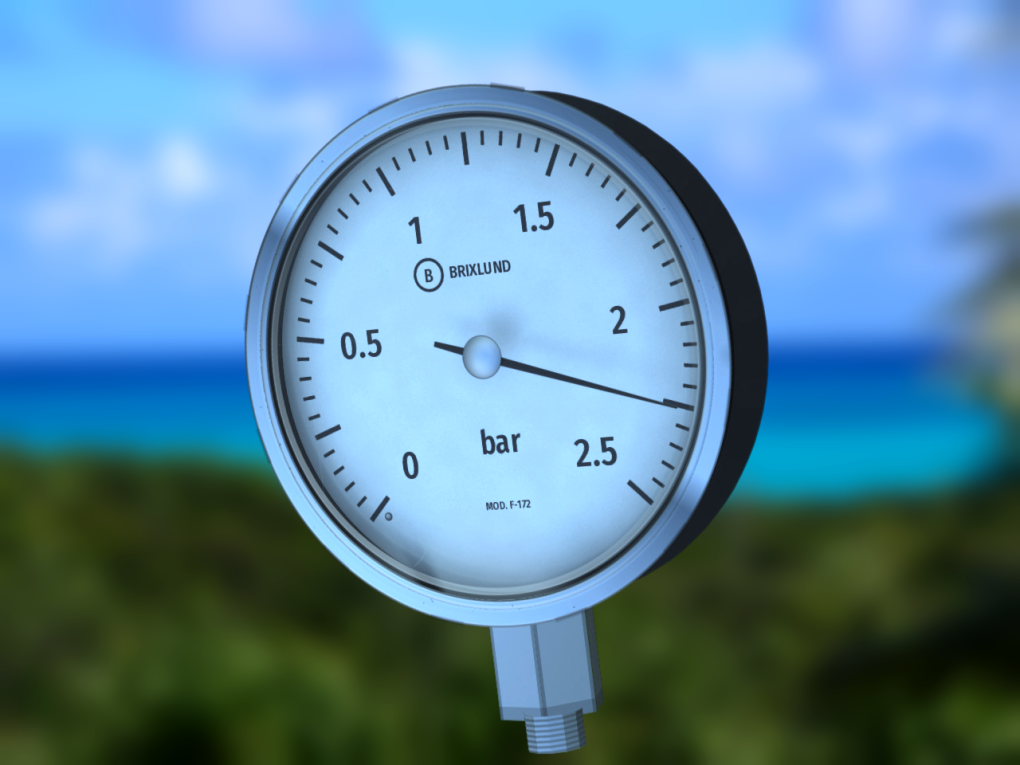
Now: 2.25
